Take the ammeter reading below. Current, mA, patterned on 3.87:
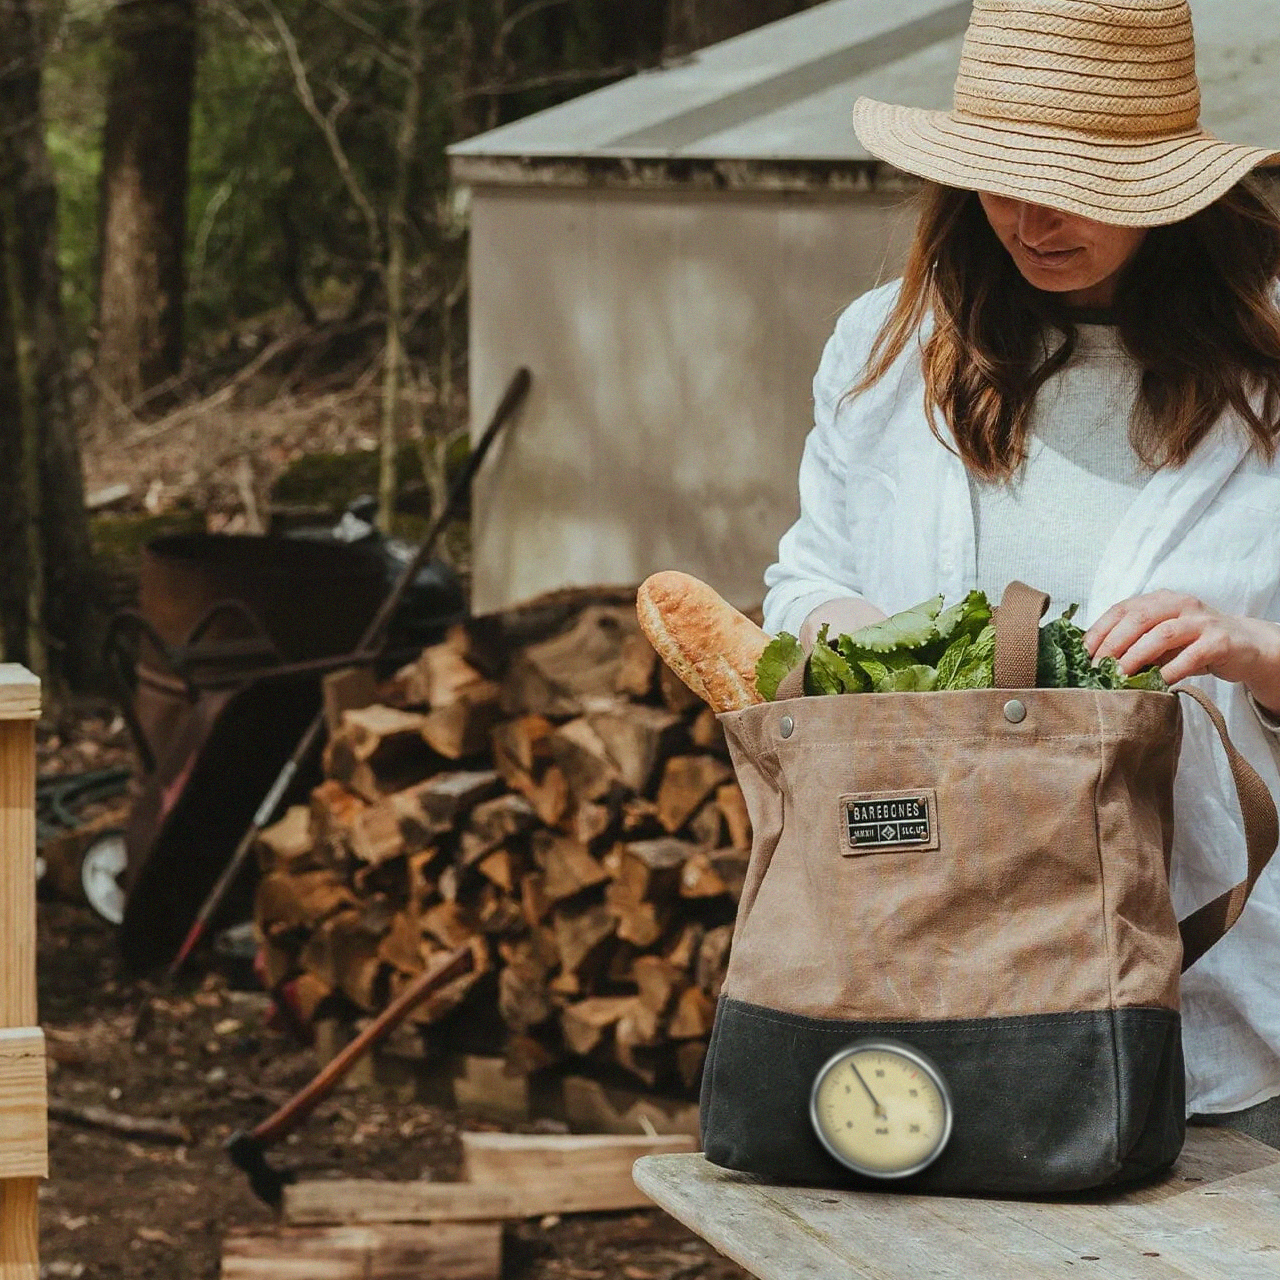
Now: 7.5
